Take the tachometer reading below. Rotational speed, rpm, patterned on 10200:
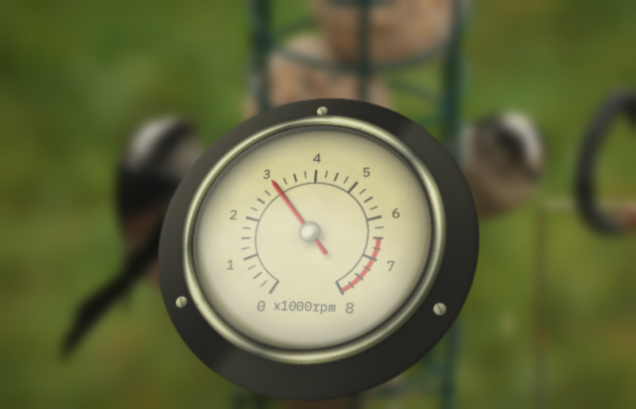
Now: 3000
